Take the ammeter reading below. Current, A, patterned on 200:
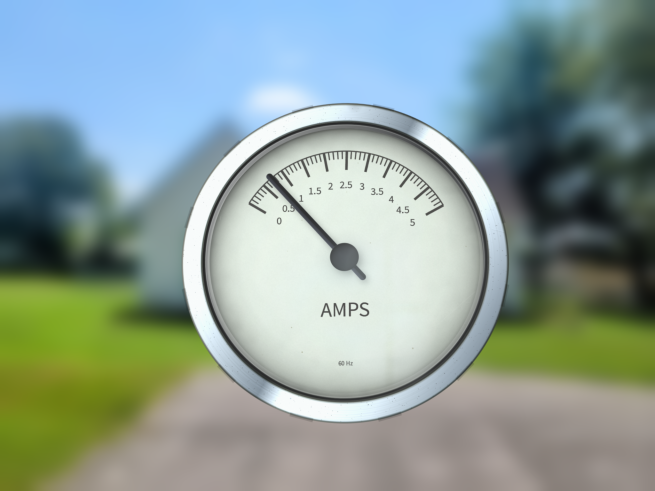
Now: 0.7
